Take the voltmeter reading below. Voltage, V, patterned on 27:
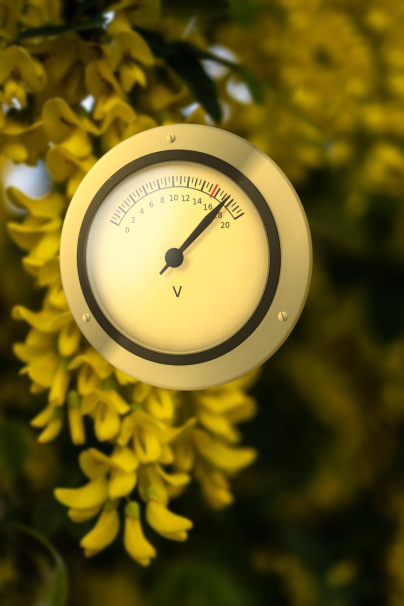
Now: 17.5
